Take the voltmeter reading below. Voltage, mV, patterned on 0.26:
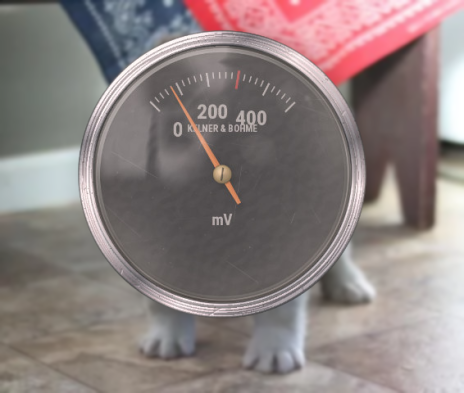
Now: 80
